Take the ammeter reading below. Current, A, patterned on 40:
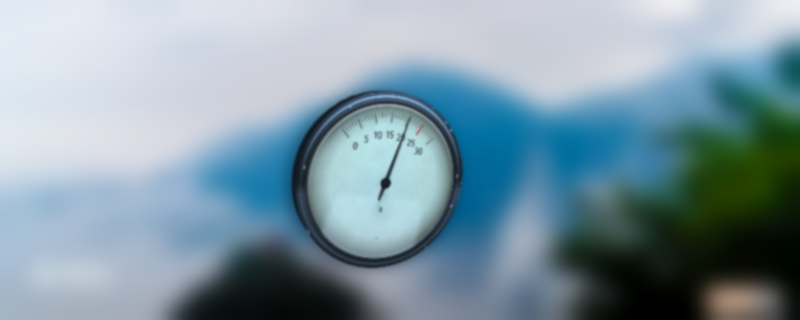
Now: 20
